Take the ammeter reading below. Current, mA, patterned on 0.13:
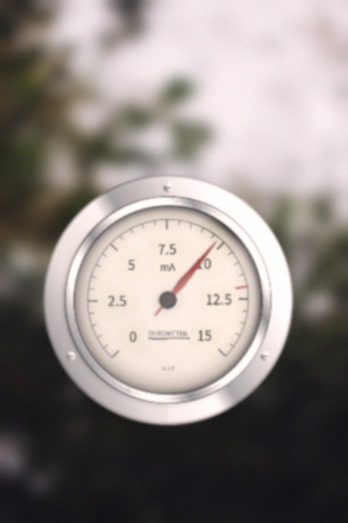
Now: 9.75
